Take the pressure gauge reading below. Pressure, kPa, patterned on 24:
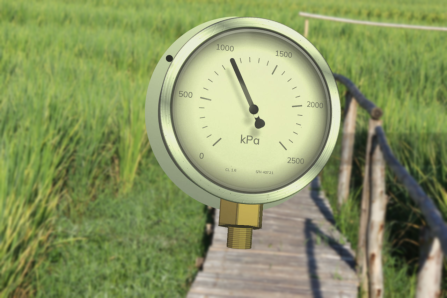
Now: 1000
